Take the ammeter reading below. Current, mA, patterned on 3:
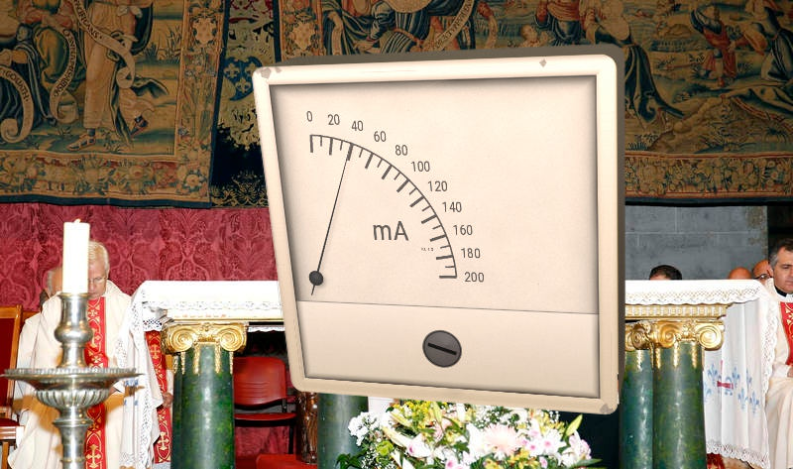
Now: 40
